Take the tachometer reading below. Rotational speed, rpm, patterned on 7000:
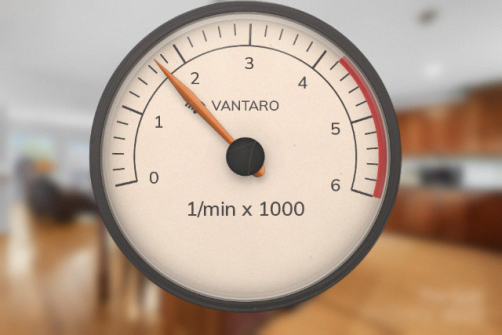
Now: 1700
